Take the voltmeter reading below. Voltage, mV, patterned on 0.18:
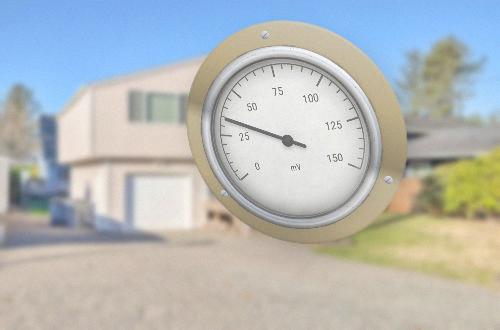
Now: 35
